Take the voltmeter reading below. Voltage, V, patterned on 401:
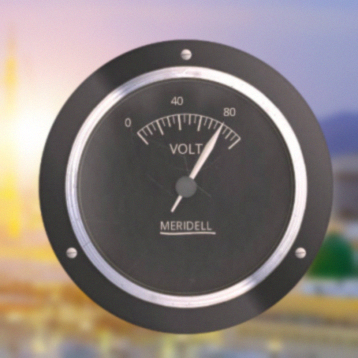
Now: 80
